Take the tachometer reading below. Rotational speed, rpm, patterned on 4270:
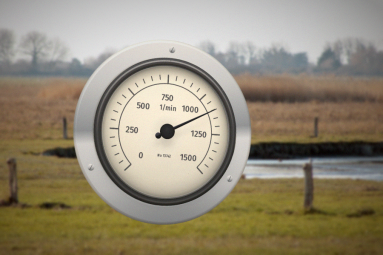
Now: 1100
